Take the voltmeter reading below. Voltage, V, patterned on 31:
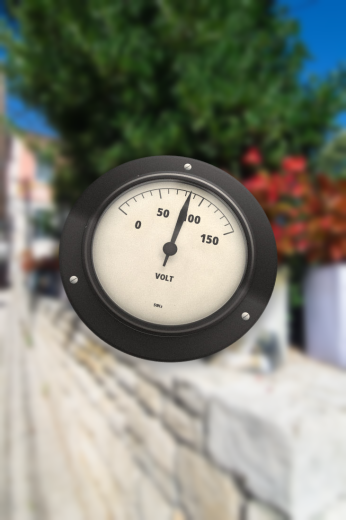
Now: 85
